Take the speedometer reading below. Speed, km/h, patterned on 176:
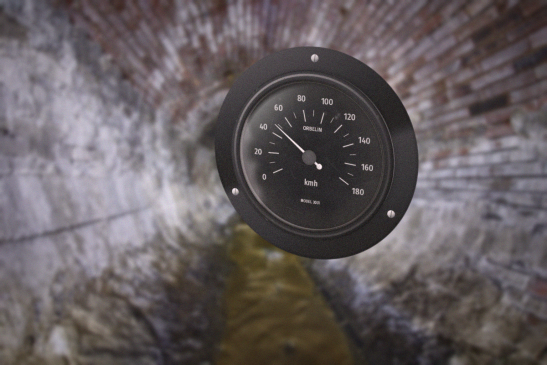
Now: 50
